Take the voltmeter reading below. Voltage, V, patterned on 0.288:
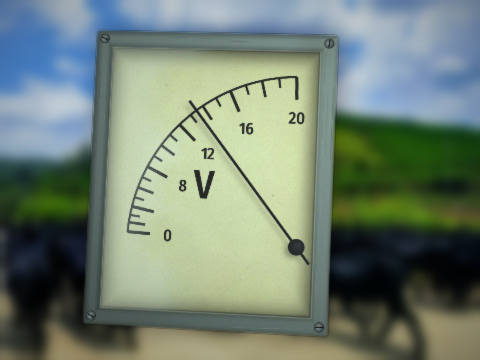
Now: 13.5
